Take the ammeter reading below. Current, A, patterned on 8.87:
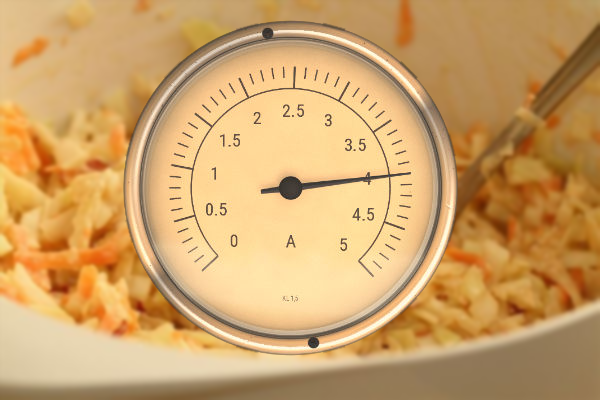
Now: 4
